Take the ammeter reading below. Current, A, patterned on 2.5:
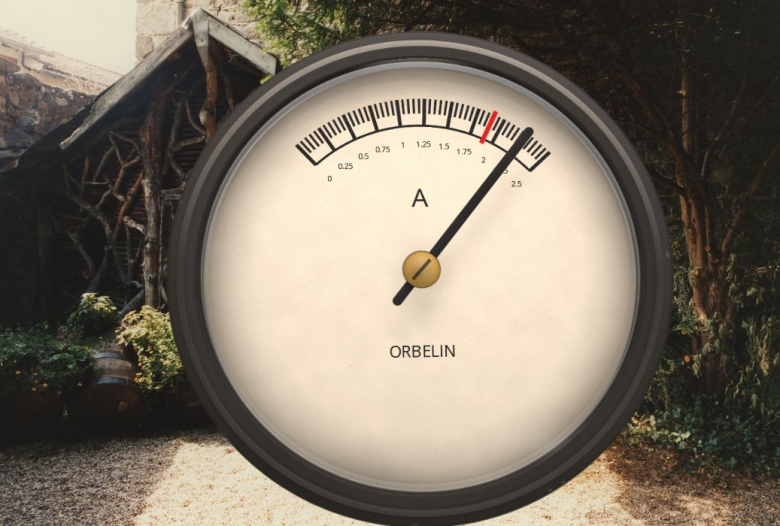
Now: 2.25
